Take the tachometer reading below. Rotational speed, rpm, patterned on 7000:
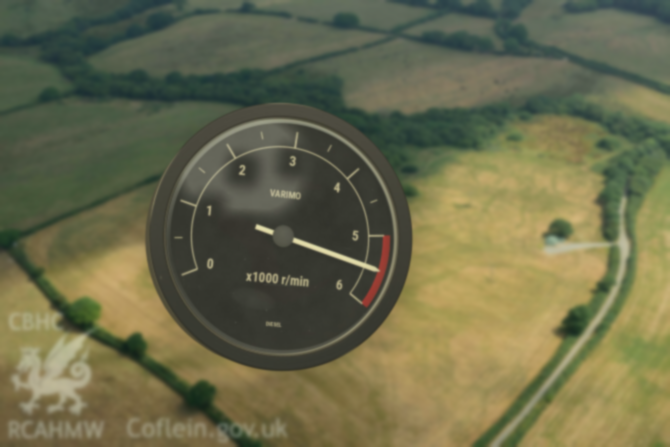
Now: 5500
